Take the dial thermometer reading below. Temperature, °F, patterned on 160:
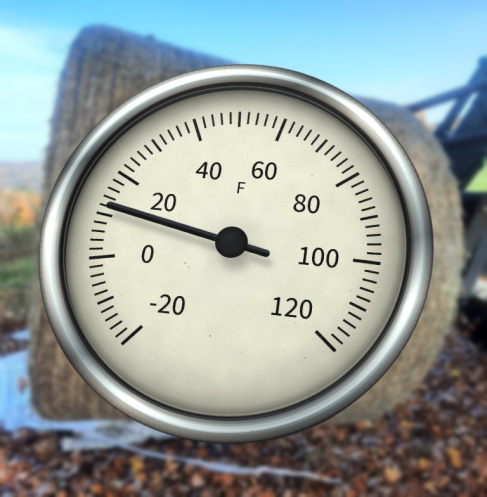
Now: 12
